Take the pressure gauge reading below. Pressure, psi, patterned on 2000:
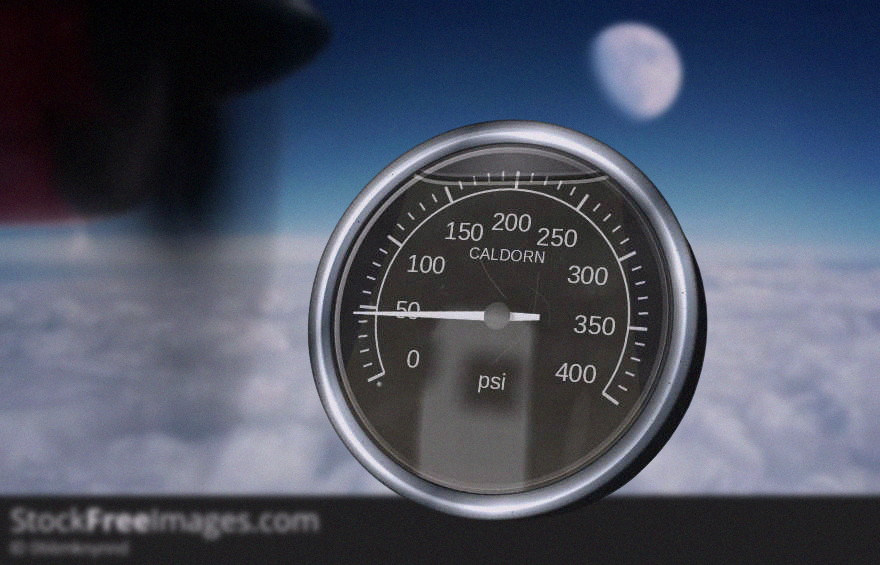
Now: 45
